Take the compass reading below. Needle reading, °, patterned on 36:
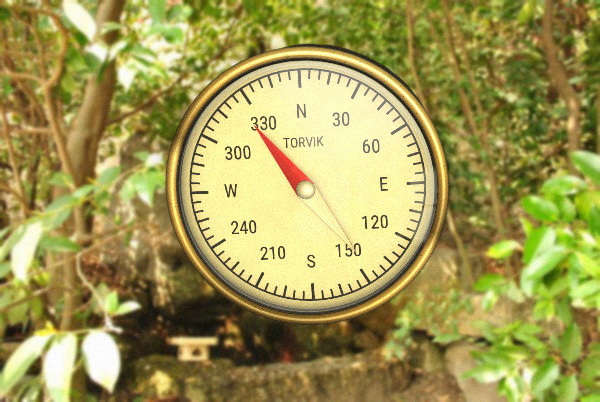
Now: 325
